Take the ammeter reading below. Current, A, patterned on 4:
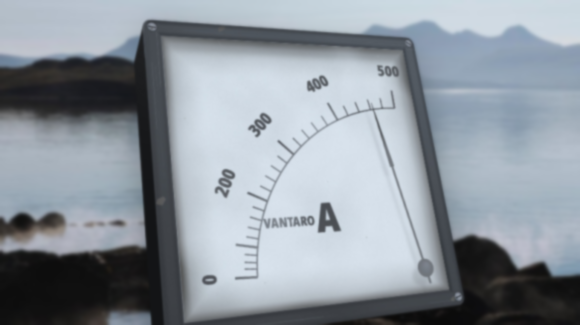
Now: 460
